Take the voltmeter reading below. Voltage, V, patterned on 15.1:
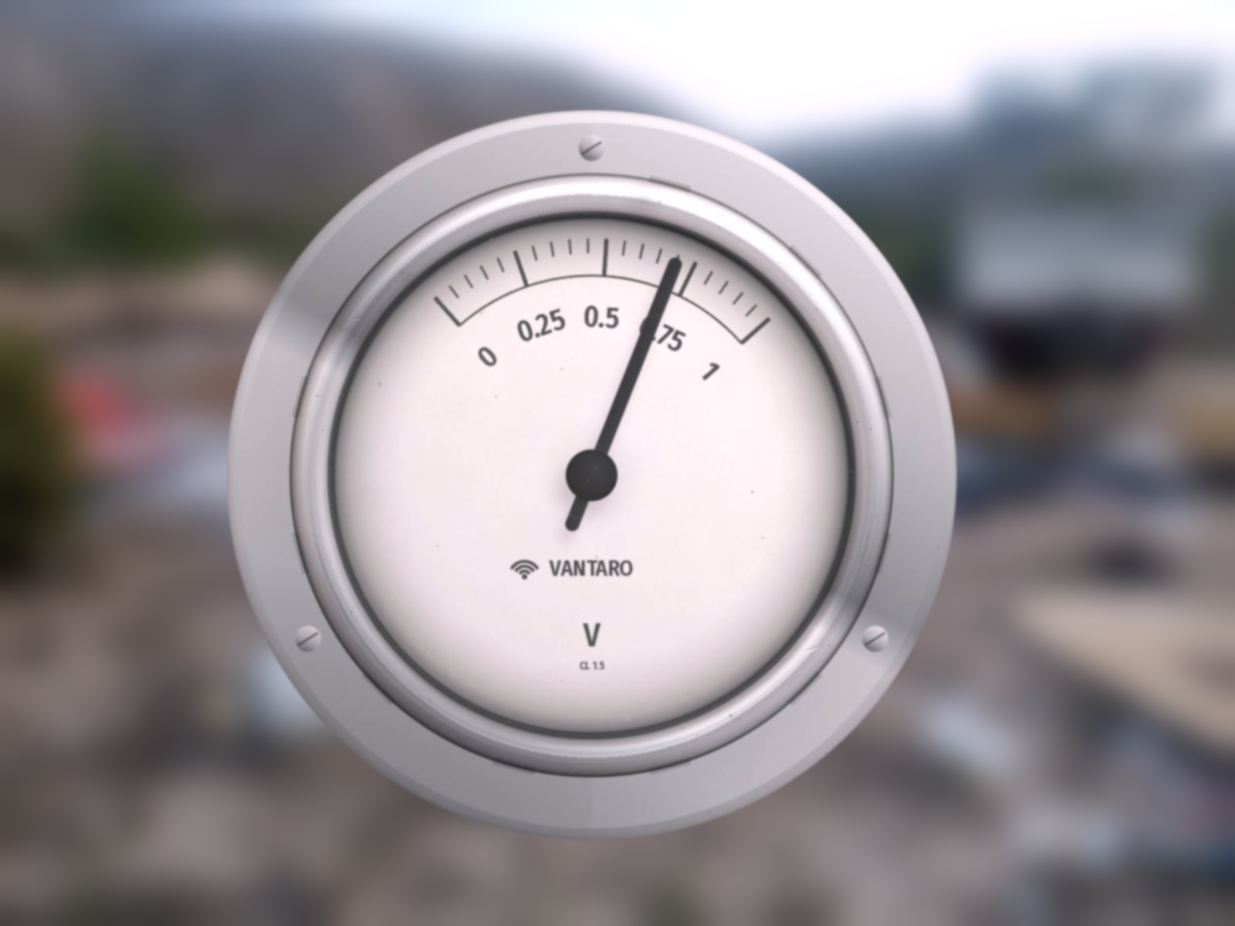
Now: 0.7
